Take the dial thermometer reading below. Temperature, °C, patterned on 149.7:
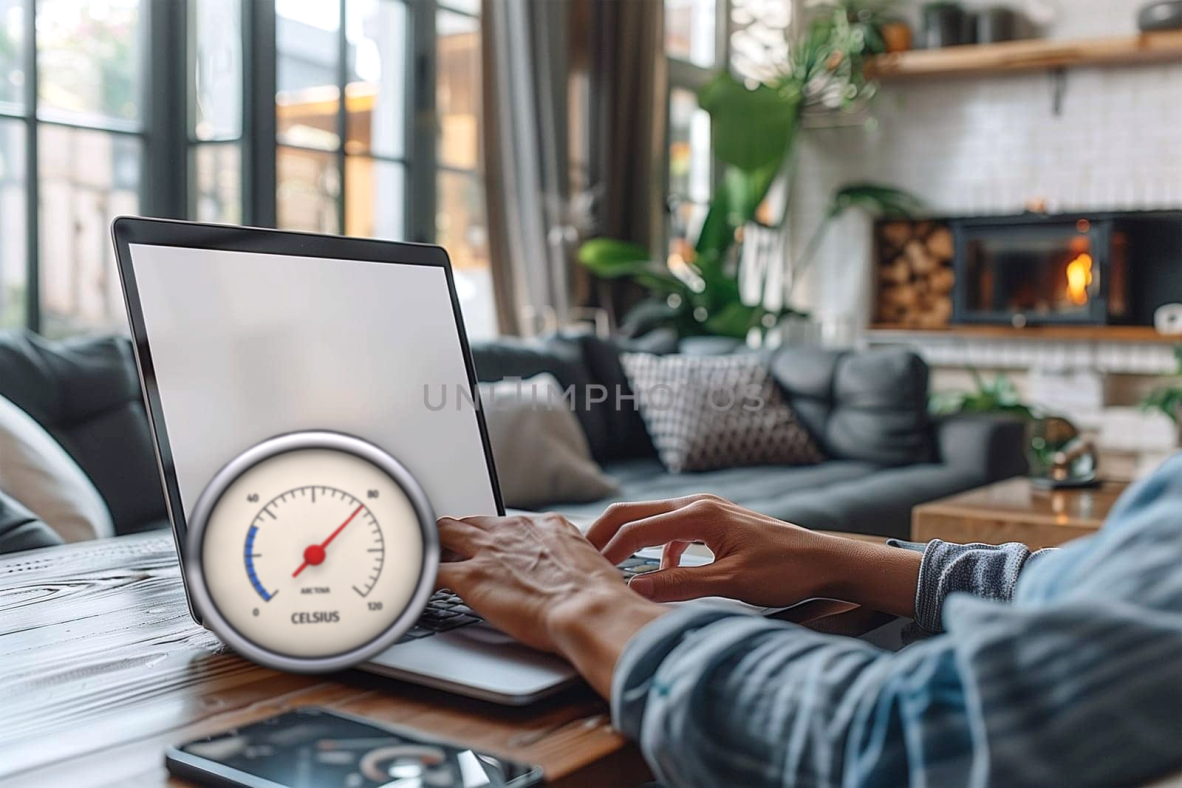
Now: 80
